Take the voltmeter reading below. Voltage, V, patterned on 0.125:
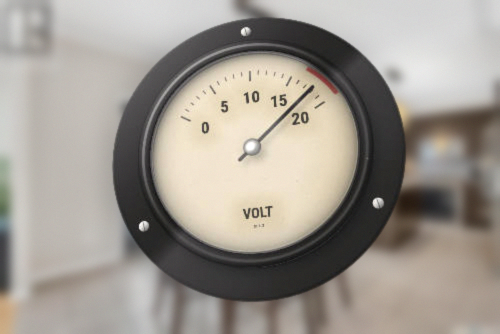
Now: 18
